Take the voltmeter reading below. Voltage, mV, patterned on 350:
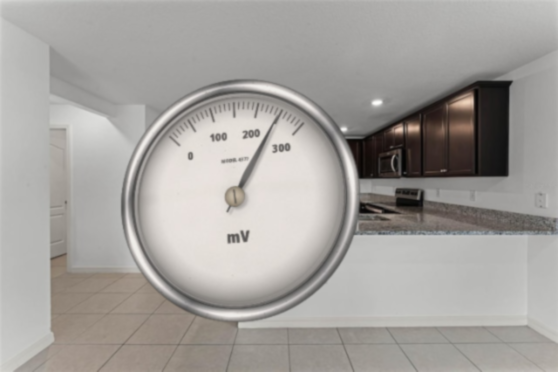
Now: 250
